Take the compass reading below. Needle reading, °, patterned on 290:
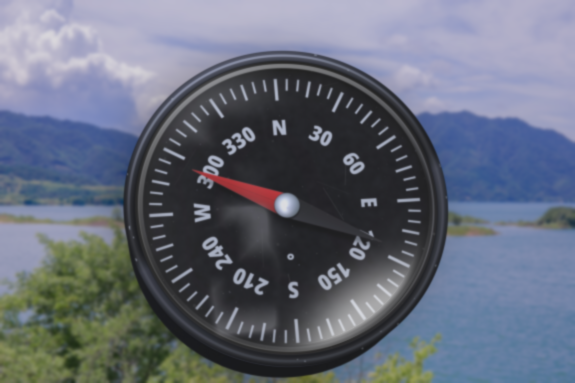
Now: 295
